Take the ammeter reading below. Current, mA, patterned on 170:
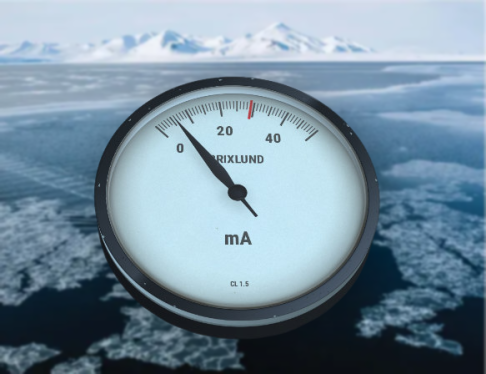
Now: 5
